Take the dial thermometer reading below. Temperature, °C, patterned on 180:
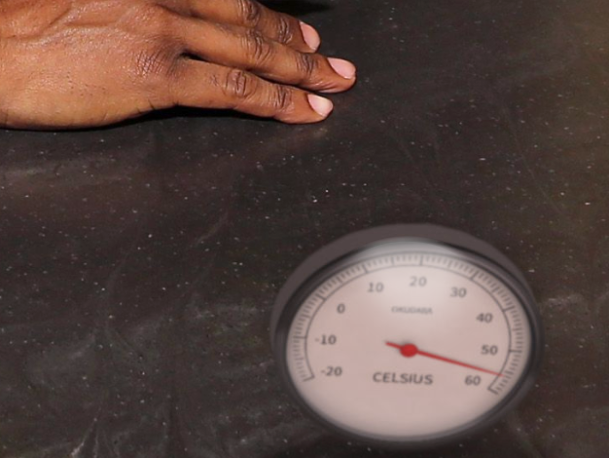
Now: 55
